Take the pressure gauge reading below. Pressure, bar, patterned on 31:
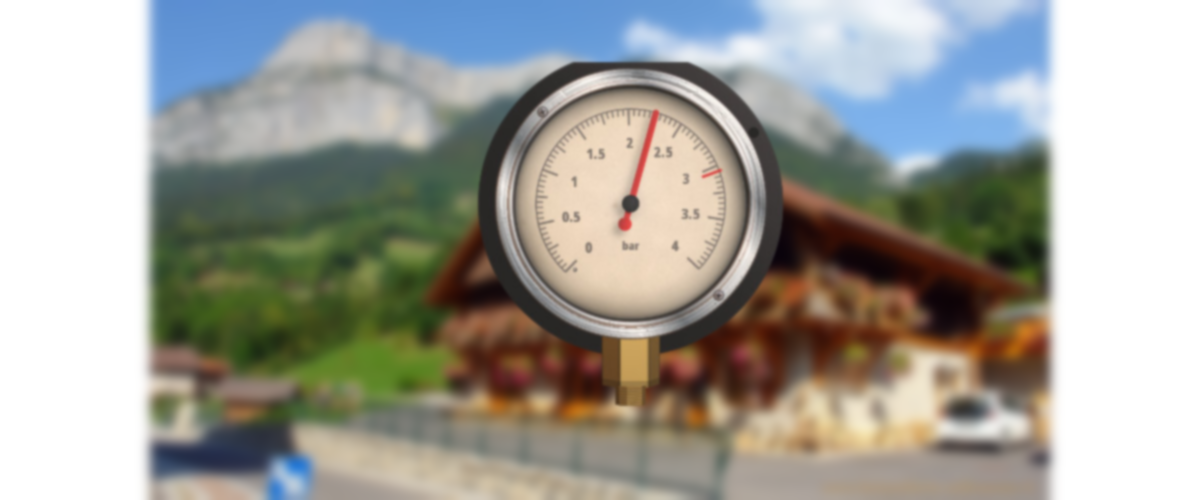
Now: 2.25
